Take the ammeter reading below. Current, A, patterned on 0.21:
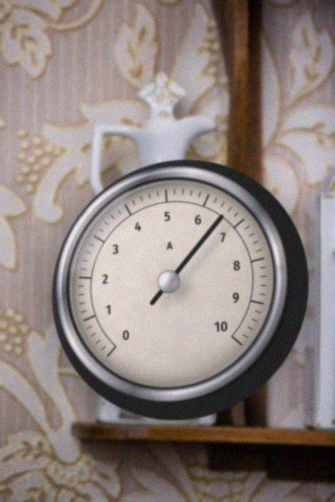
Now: 6.6
